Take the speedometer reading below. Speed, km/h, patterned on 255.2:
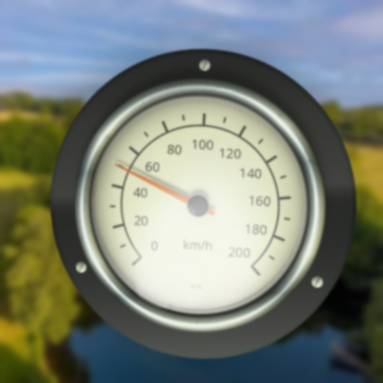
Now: 50
